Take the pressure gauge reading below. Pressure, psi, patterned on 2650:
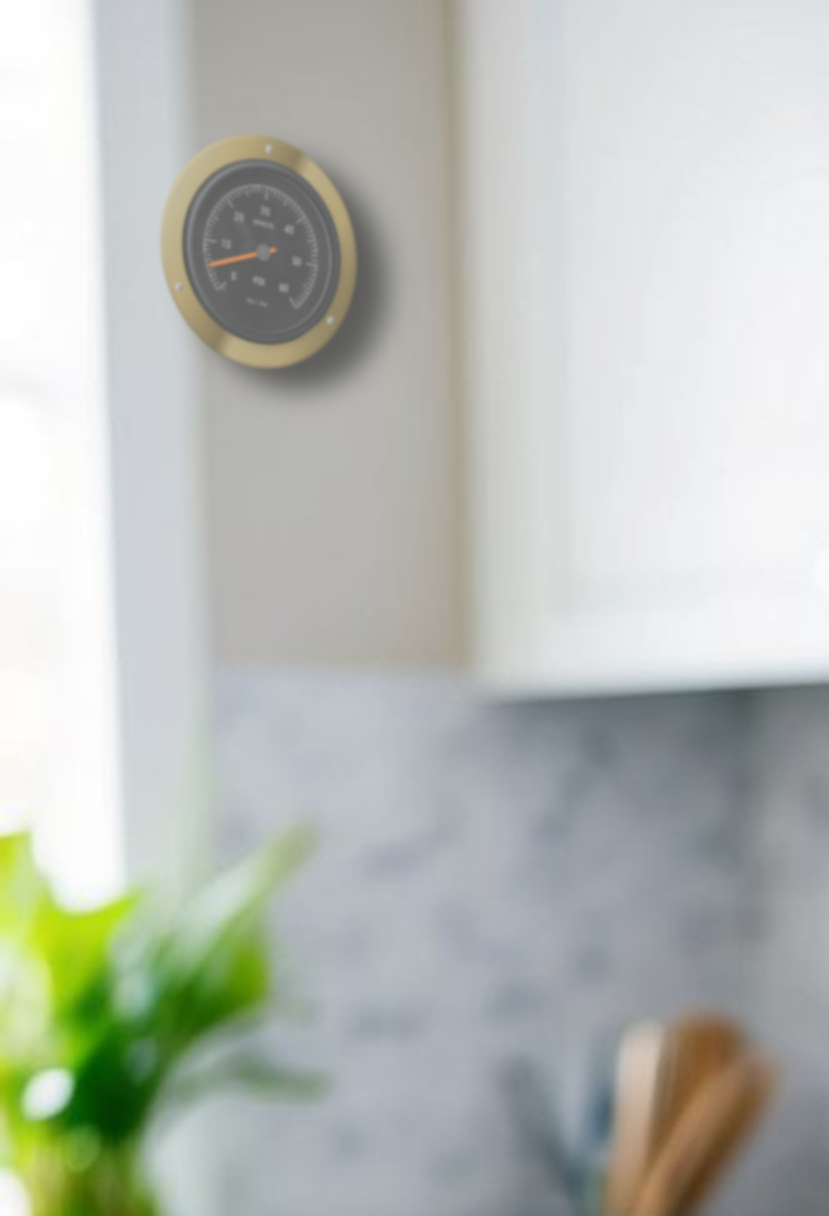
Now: 5
